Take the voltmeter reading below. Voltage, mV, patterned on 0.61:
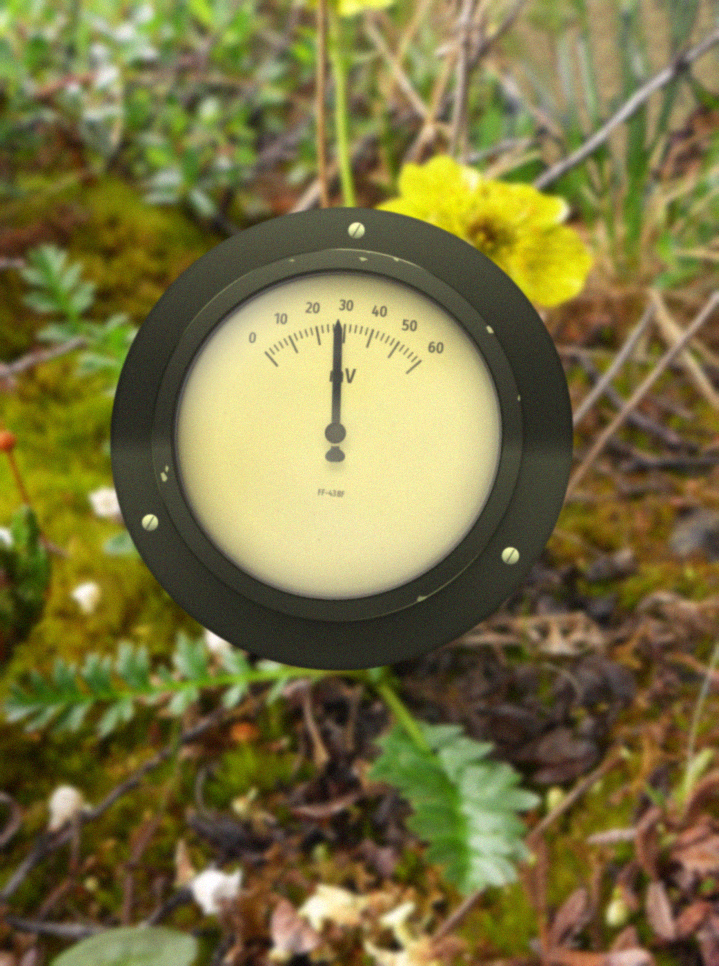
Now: 28
